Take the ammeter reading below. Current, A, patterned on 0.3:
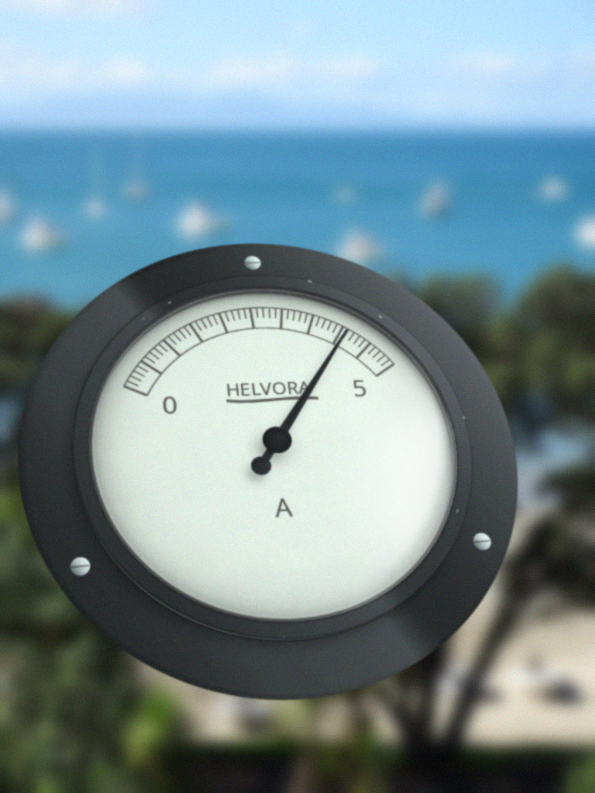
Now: 4.1
